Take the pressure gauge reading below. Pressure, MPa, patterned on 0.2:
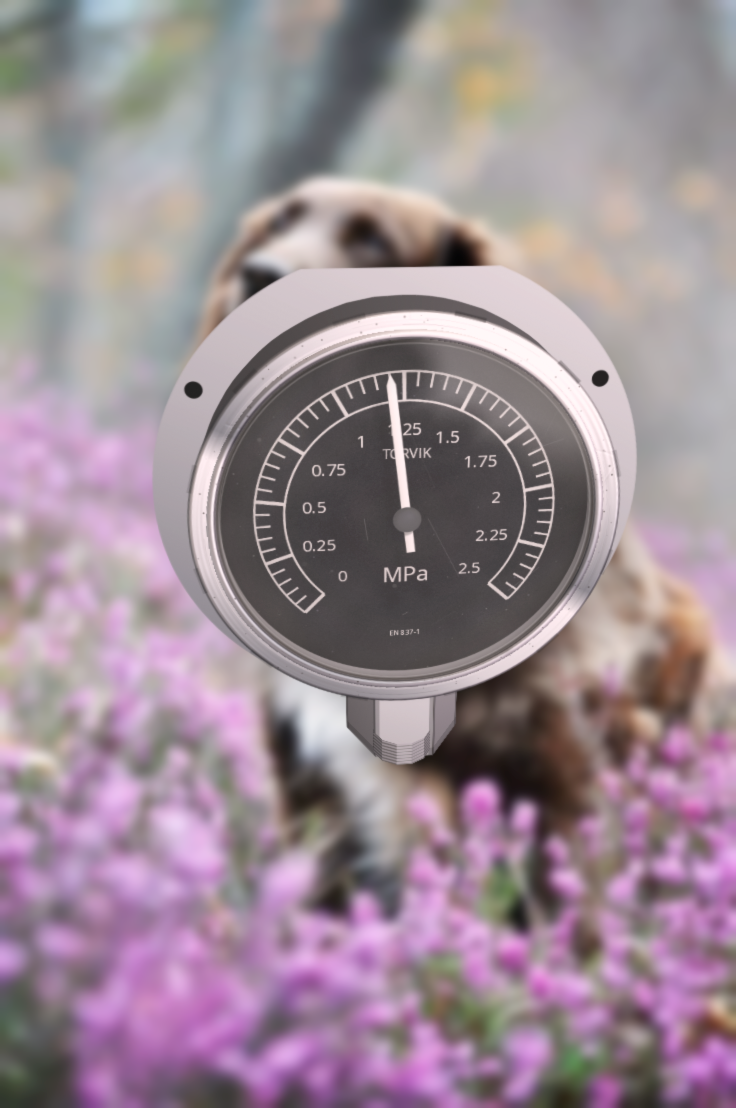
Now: 1.2
